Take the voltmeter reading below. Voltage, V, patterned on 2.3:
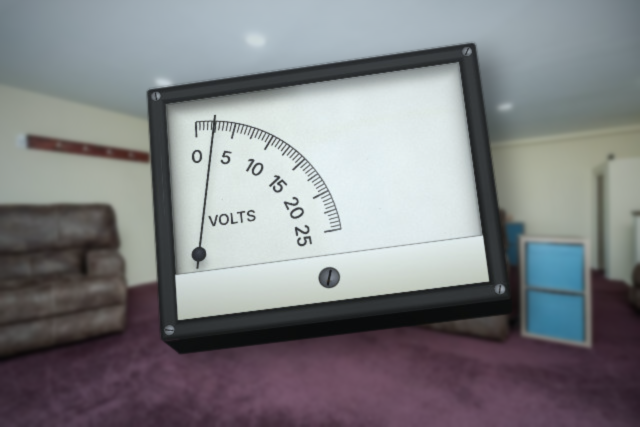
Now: 2.5
